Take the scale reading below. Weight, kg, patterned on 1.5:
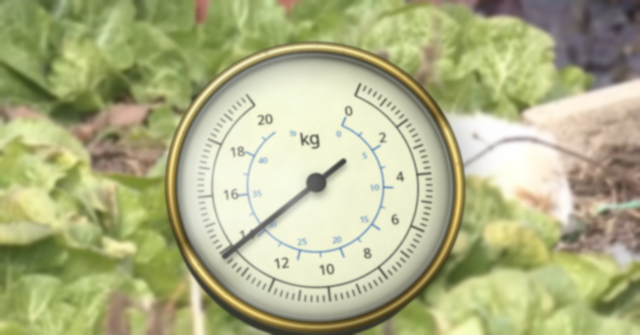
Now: 13.8
